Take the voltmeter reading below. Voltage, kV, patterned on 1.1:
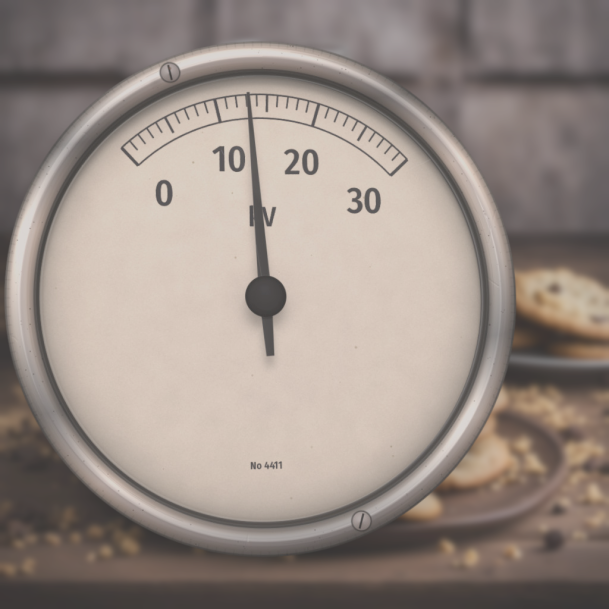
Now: 13
